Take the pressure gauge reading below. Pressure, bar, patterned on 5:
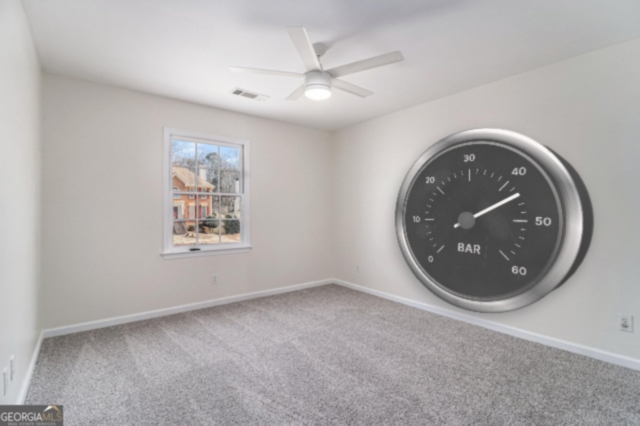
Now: 44
